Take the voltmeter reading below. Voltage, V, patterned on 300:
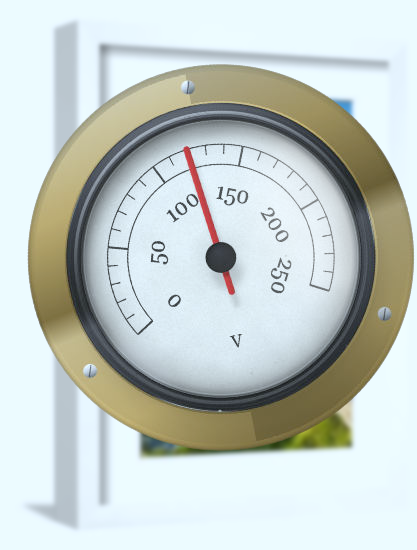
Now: 120
